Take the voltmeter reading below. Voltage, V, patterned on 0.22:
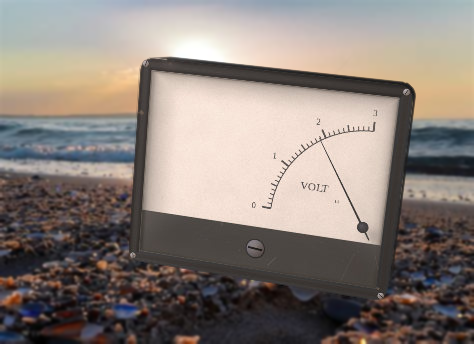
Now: 1.9
